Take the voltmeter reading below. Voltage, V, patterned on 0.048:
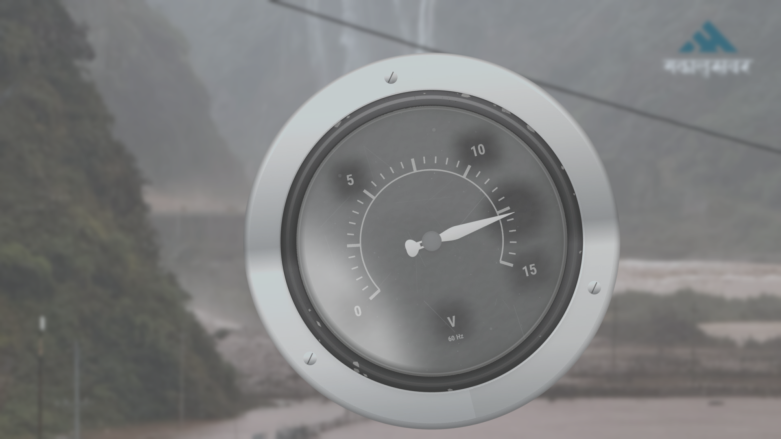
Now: 12.75
